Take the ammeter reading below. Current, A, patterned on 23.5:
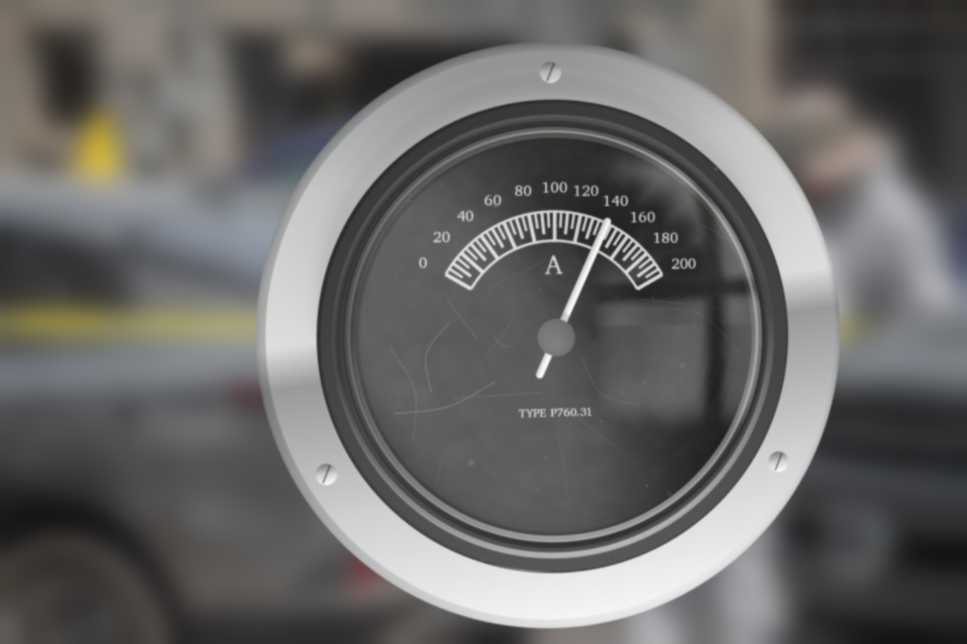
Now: 140
